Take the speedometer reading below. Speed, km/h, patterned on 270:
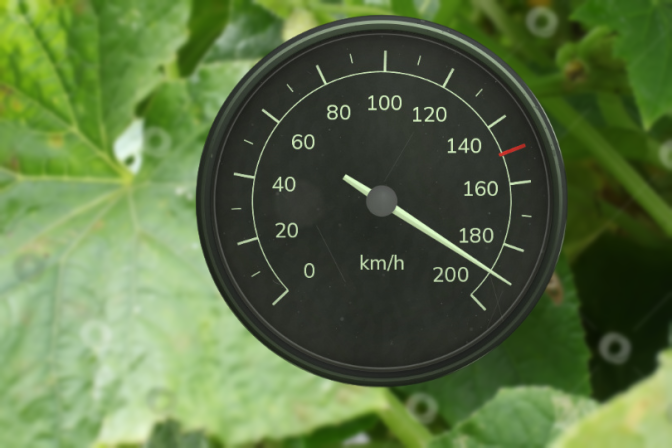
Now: 190
